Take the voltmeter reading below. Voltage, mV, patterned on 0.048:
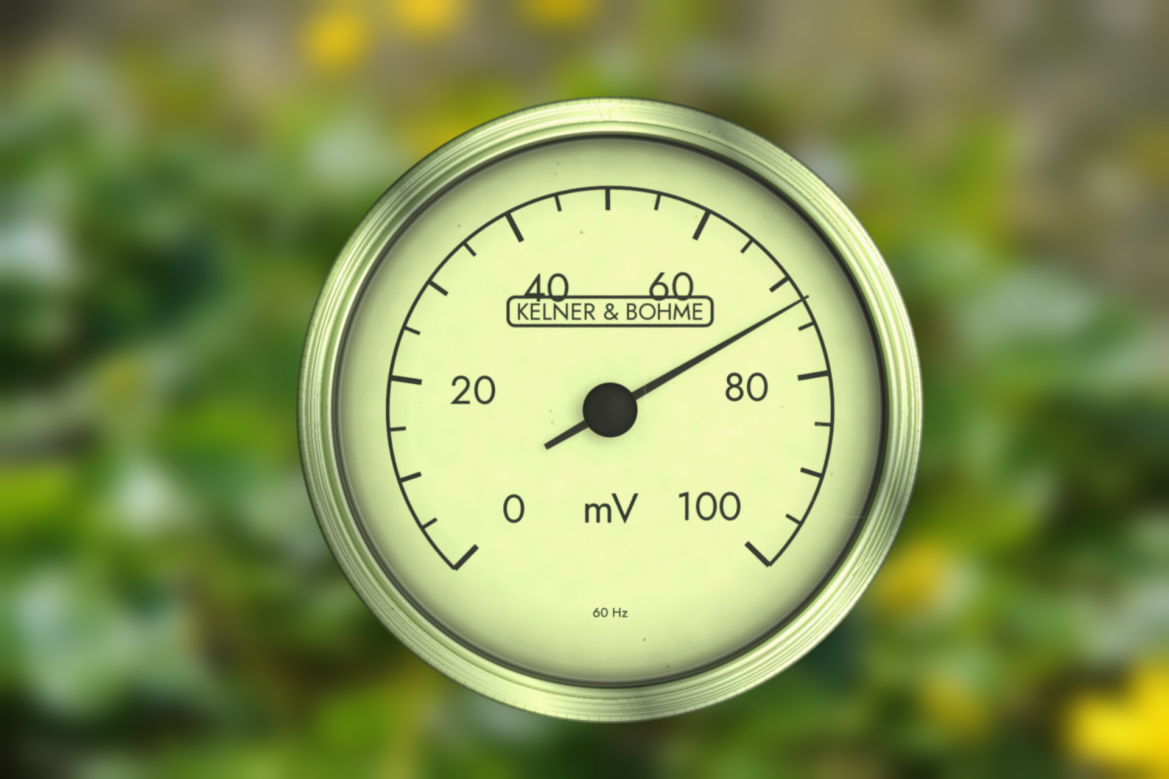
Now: 72.5
